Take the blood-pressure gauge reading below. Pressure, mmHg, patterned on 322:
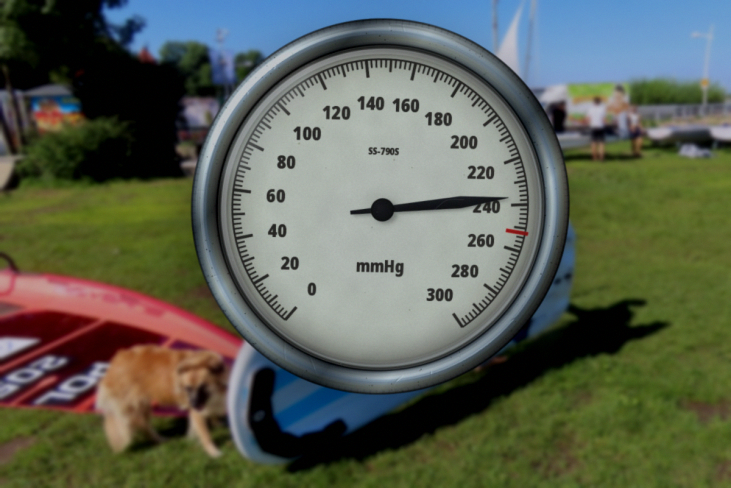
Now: 236
